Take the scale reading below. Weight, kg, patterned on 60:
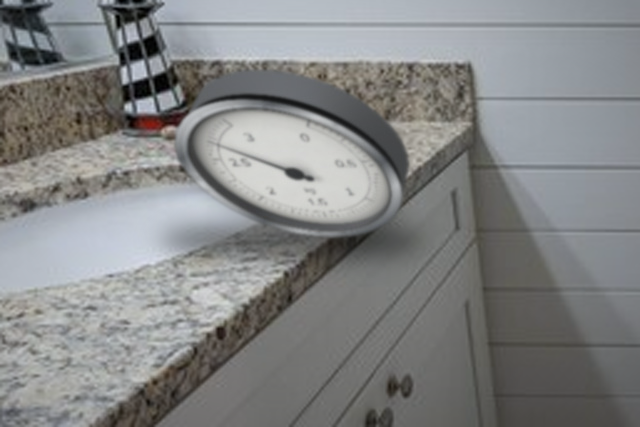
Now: 2.75
